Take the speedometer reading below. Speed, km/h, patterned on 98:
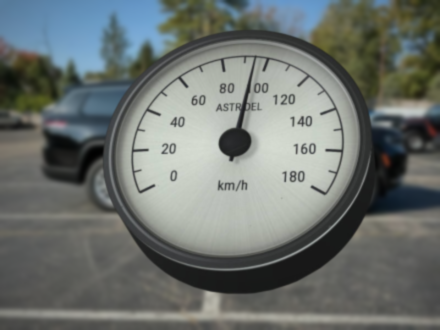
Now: 95
